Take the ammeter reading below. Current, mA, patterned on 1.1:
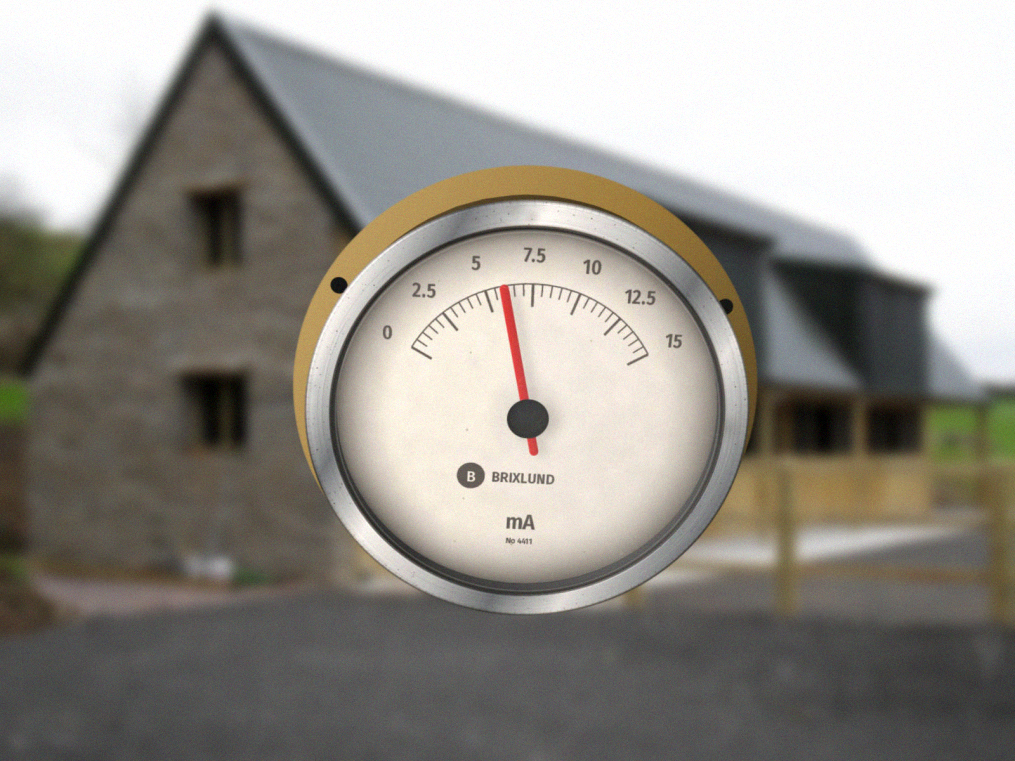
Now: 6
